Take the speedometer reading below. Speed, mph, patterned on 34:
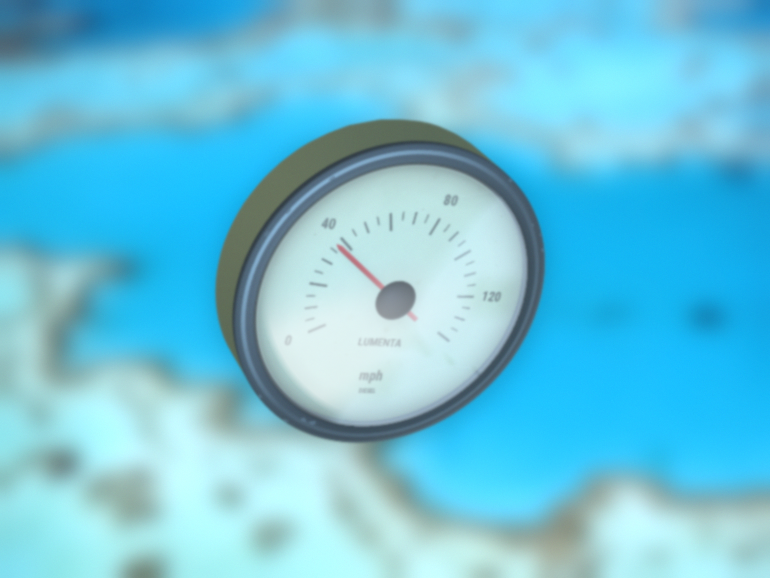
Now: 37.5
